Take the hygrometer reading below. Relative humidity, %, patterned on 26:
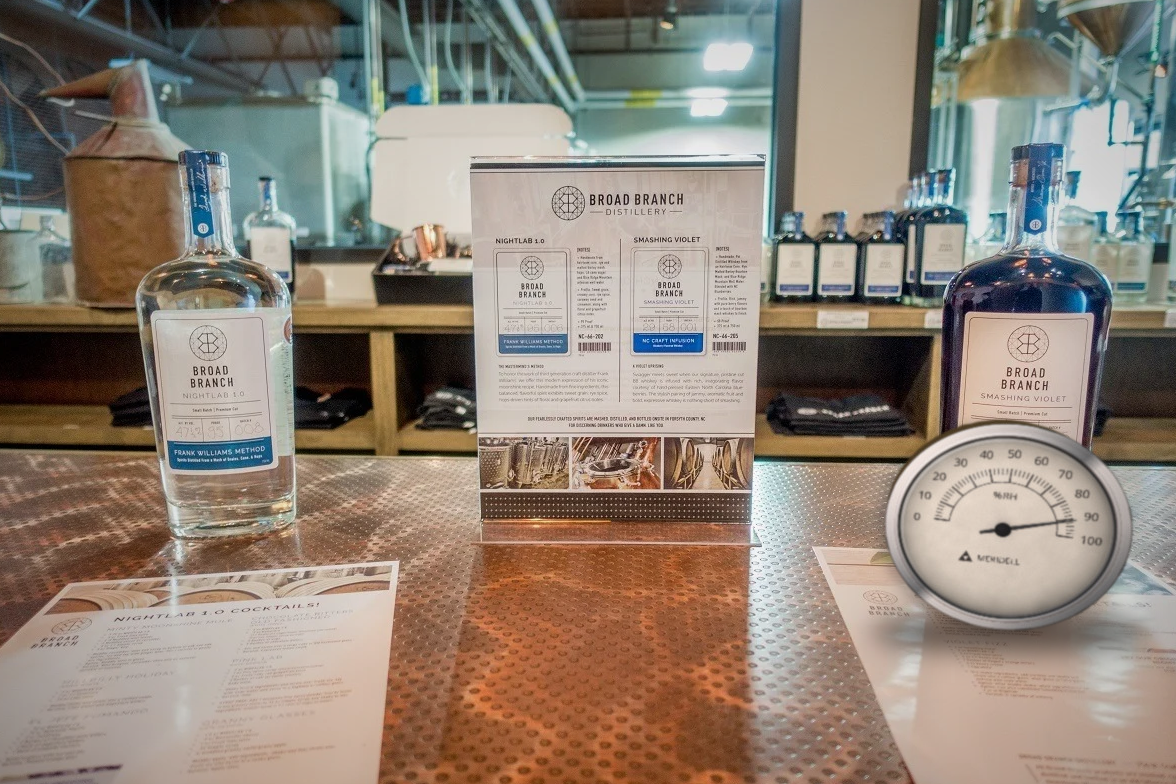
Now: 90
